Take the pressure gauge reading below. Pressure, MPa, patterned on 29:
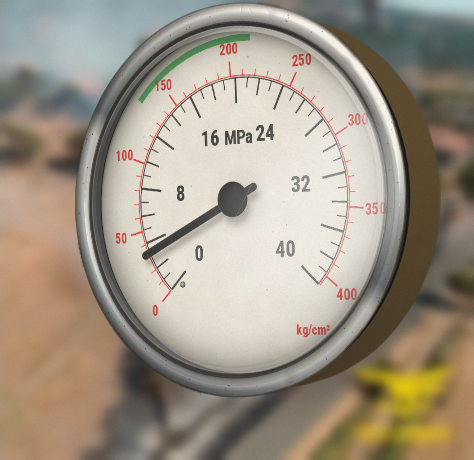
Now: 3
